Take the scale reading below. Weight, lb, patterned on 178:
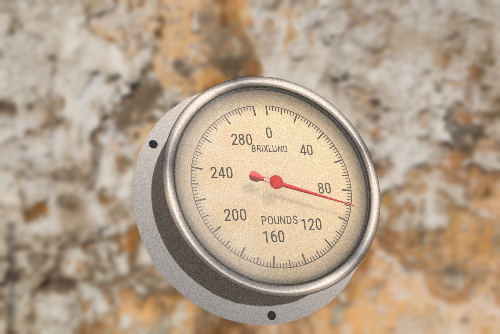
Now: 90
